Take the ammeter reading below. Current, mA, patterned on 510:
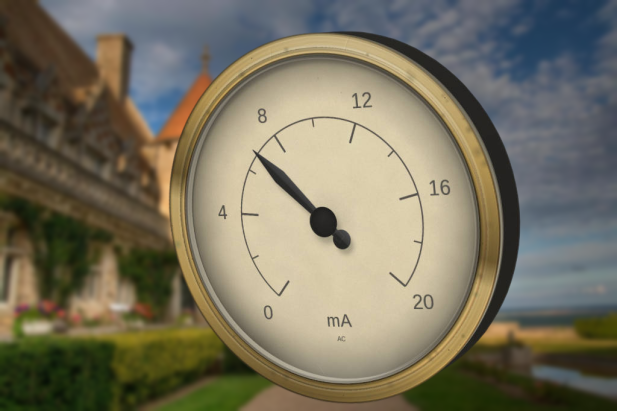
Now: 7
